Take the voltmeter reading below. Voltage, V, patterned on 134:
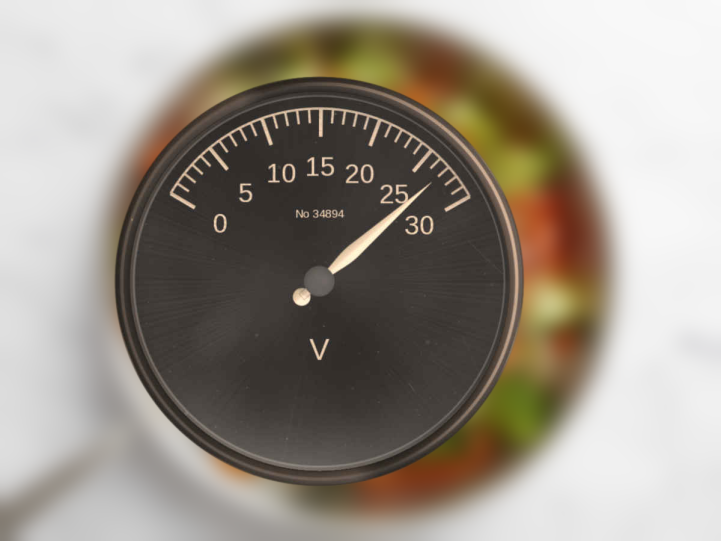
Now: 27
